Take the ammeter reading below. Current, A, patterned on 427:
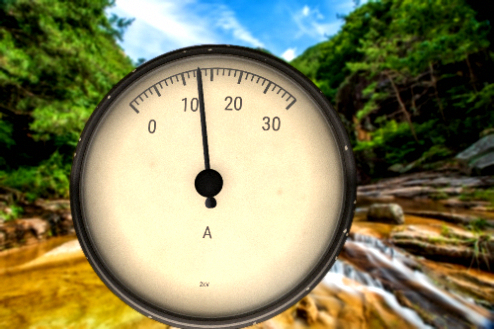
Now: 13
